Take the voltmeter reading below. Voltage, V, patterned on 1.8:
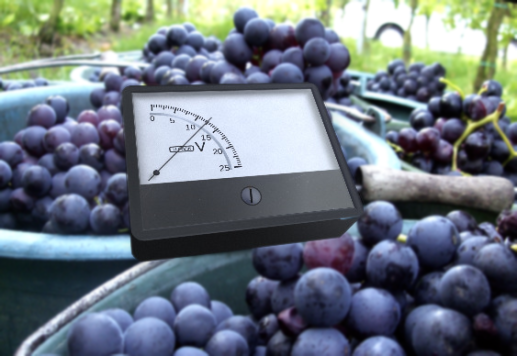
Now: 12.5
